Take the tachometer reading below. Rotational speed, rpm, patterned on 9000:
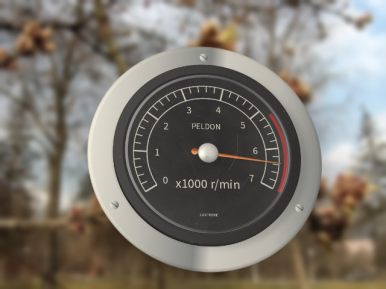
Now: 6400
